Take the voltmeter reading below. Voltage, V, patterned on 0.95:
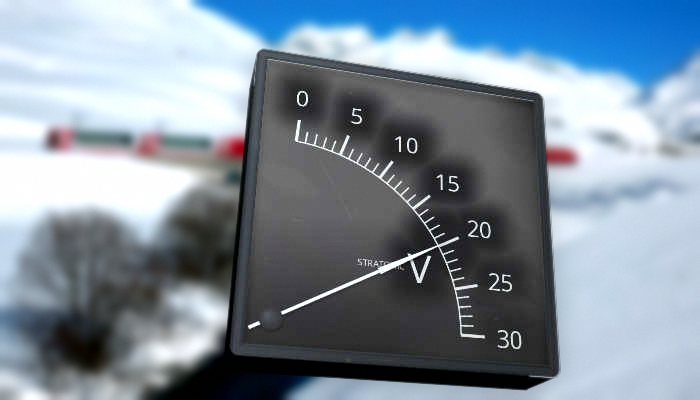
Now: 20
